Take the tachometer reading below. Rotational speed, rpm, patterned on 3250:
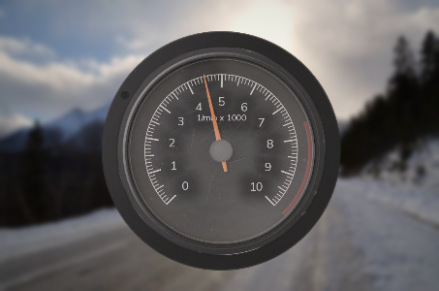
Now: 4500
